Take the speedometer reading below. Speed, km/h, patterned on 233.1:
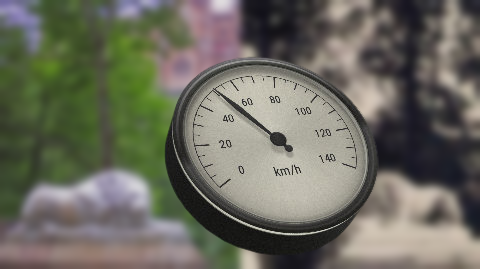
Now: 50
